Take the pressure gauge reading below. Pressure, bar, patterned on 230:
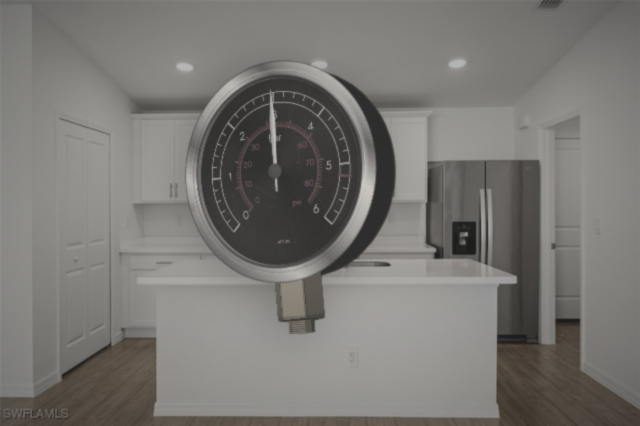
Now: 3
